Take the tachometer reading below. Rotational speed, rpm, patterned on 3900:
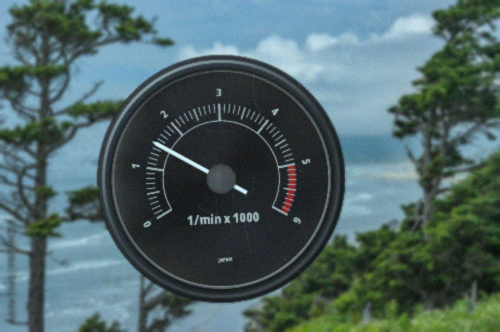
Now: 1500
